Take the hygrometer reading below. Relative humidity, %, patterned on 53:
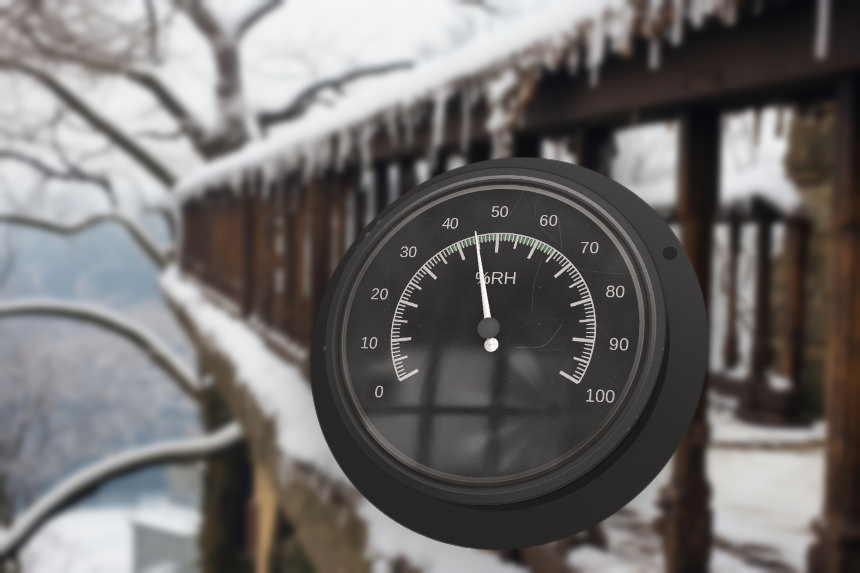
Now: 45
